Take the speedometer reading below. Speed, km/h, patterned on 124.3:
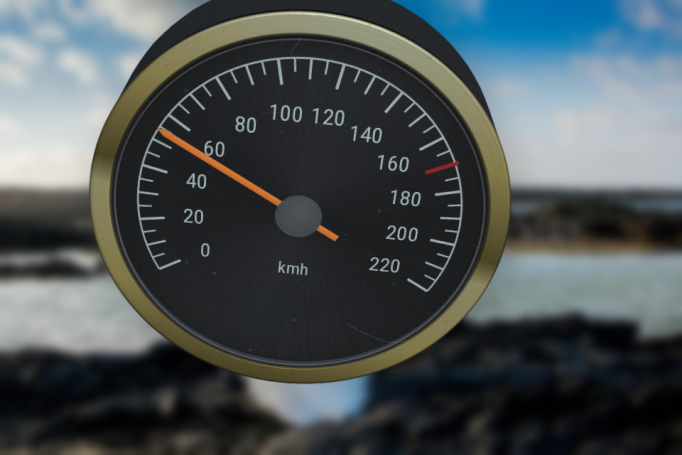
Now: 55
